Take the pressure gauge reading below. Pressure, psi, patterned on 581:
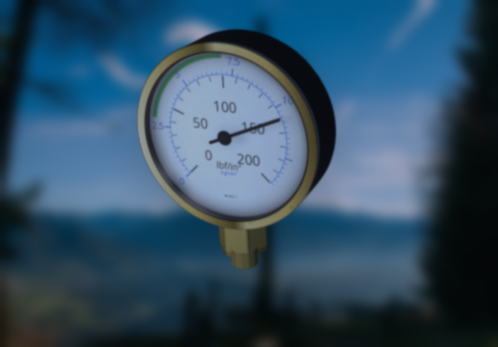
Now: 150
